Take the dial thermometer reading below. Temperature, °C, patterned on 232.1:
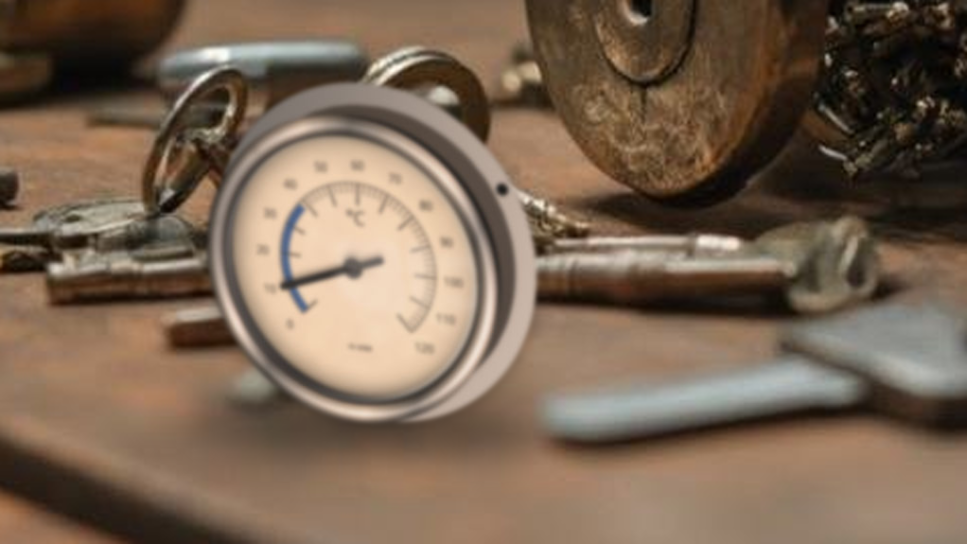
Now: 10
